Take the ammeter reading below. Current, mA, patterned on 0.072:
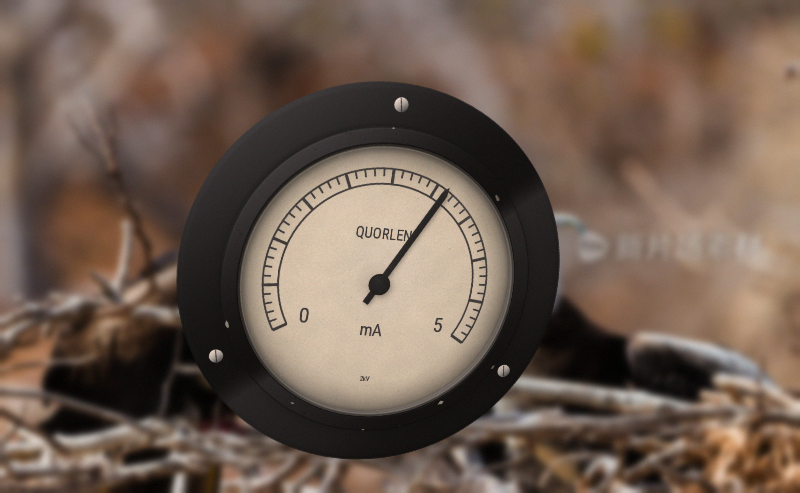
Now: 3.1
